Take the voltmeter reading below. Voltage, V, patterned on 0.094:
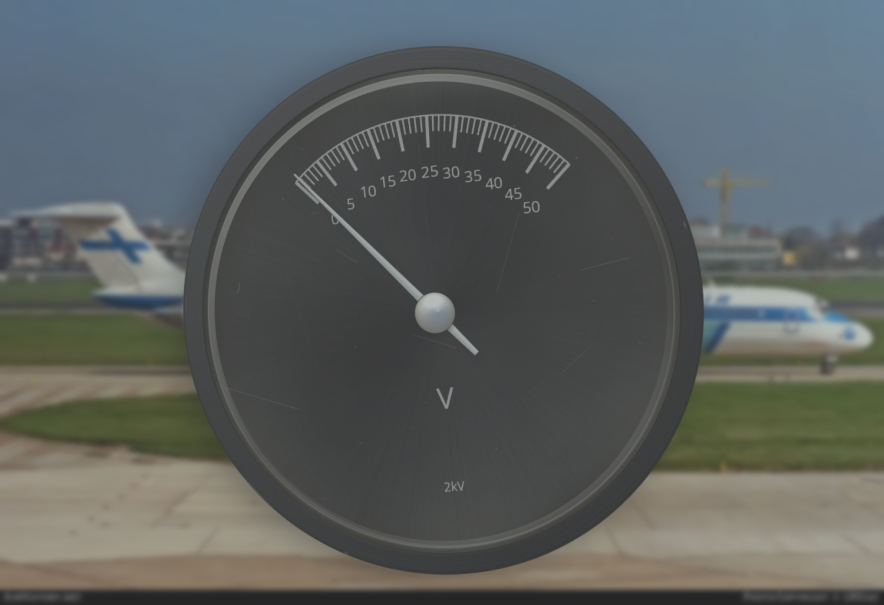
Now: 1
